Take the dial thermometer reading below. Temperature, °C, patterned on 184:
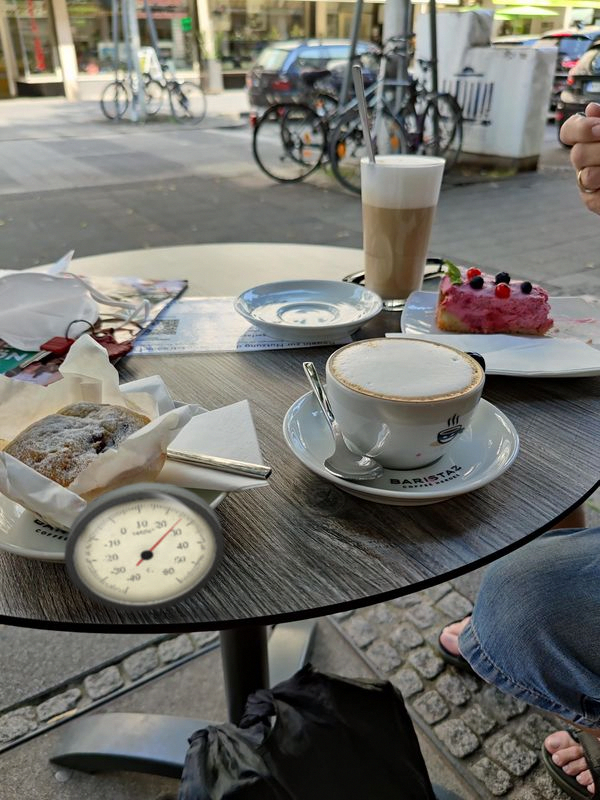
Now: 25
